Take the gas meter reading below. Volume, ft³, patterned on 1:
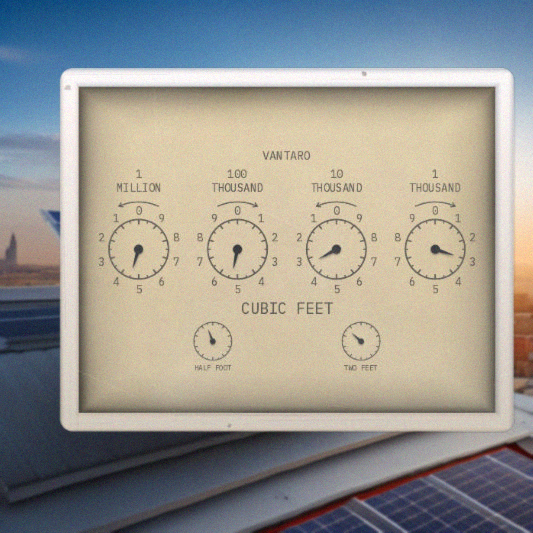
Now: 453300
